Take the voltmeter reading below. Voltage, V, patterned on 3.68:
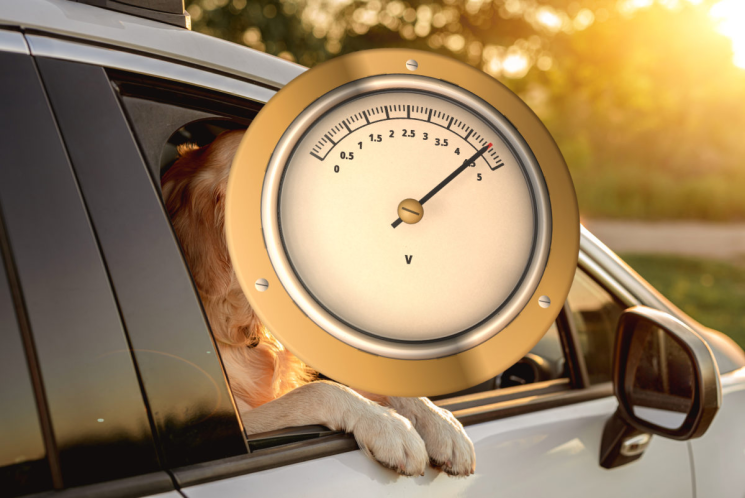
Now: 4.5
